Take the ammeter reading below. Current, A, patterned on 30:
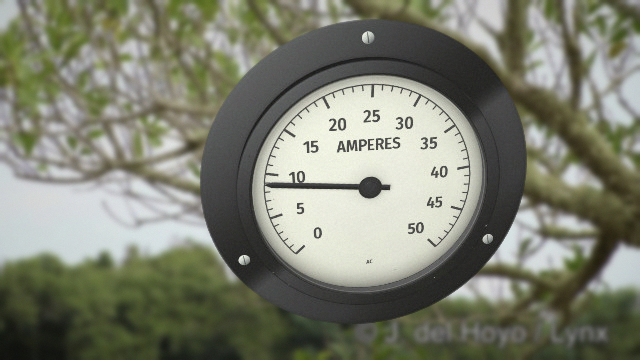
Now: 9
